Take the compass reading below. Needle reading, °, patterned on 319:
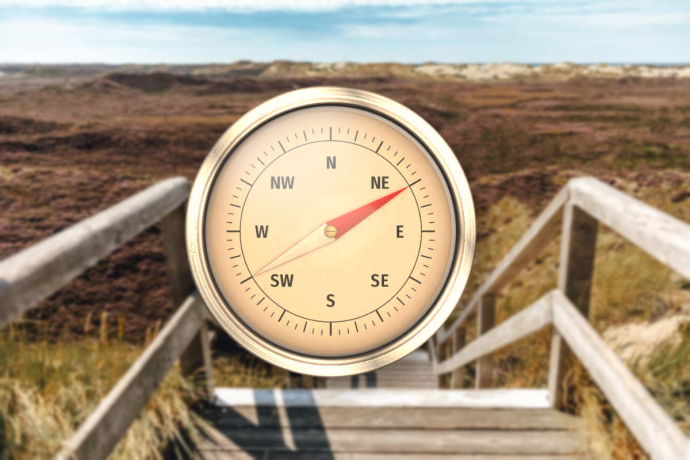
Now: 60
